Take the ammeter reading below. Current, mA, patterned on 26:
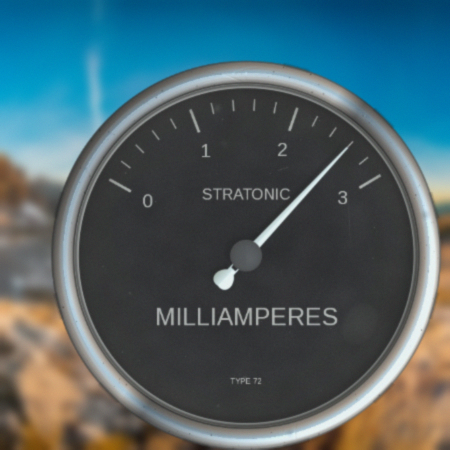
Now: 2.6
